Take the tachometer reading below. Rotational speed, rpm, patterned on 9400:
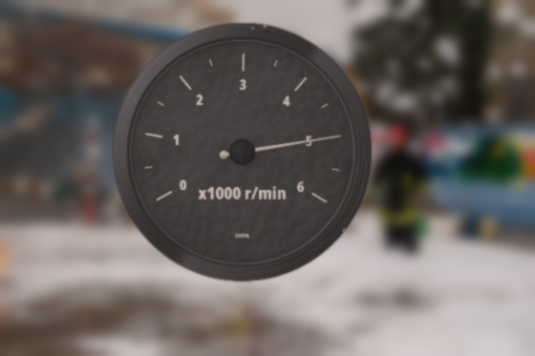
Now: 5000
